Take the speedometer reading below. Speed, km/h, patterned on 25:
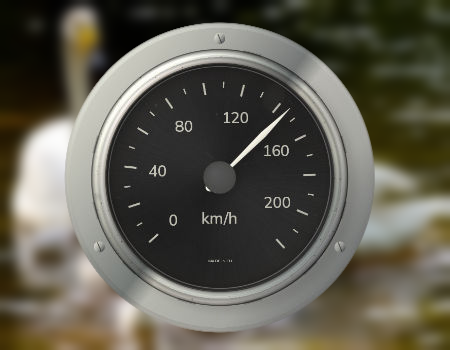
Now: 145
